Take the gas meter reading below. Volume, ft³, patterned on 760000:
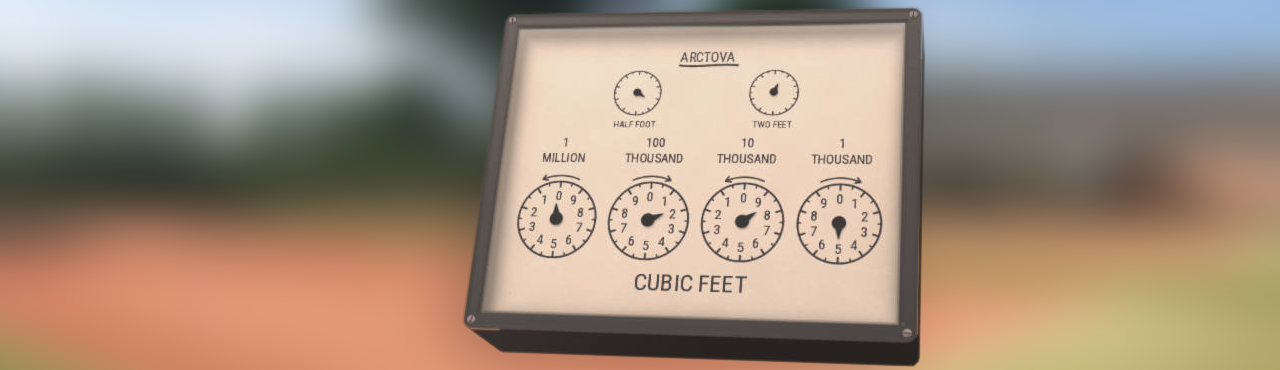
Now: 18500
